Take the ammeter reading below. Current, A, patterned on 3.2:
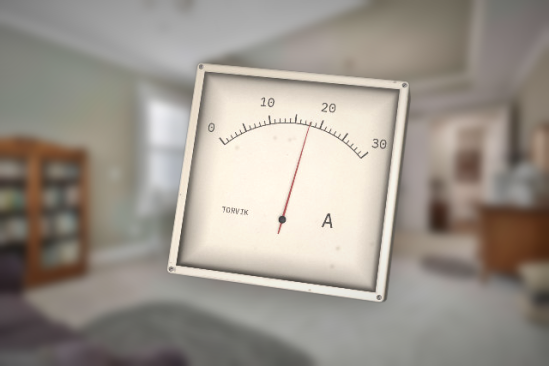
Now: 18
